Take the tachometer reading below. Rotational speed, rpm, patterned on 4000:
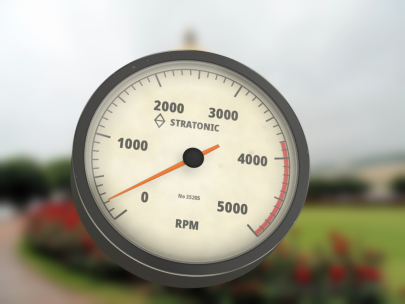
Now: 200
